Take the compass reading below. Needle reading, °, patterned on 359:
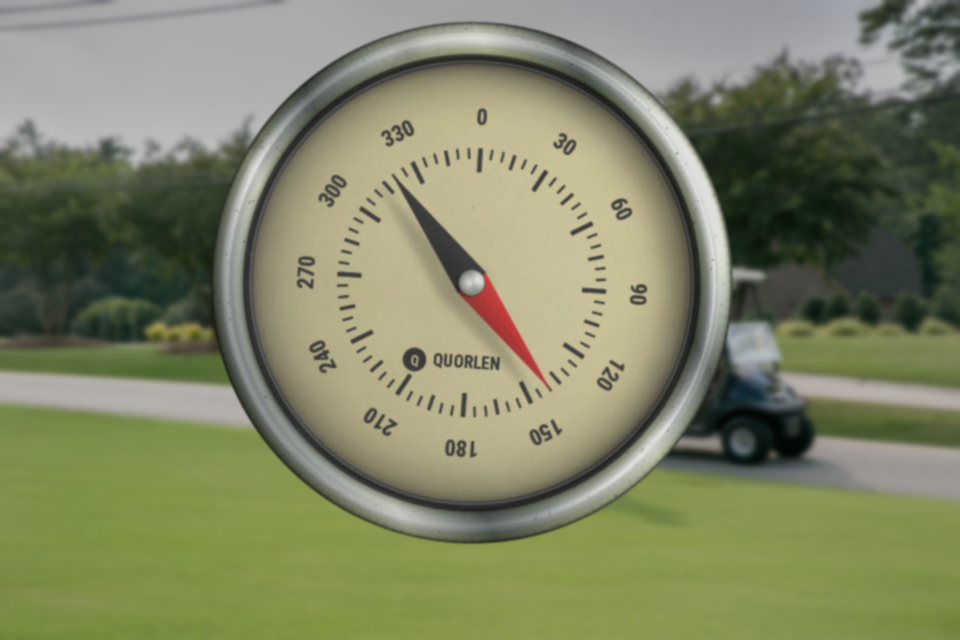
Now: 140
